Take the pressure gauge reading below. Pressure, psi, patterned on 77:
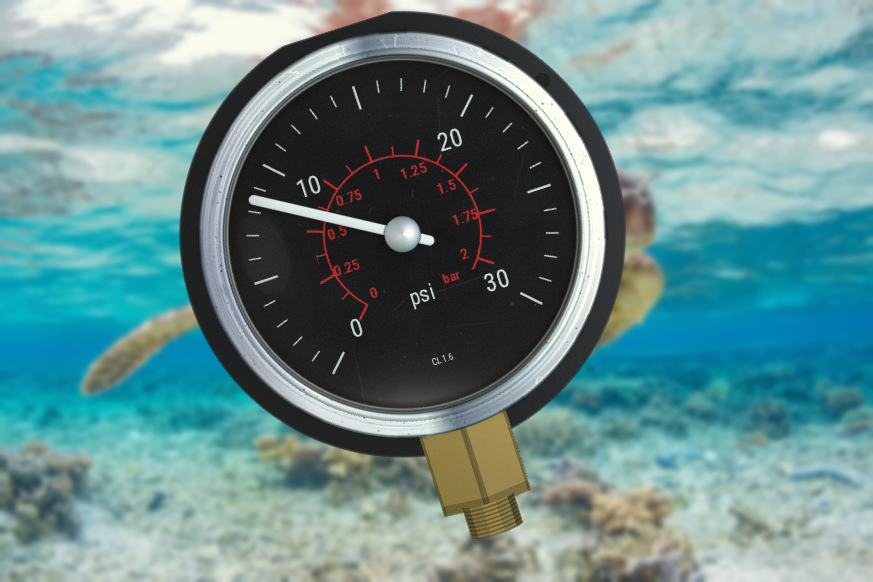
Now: 8.5
